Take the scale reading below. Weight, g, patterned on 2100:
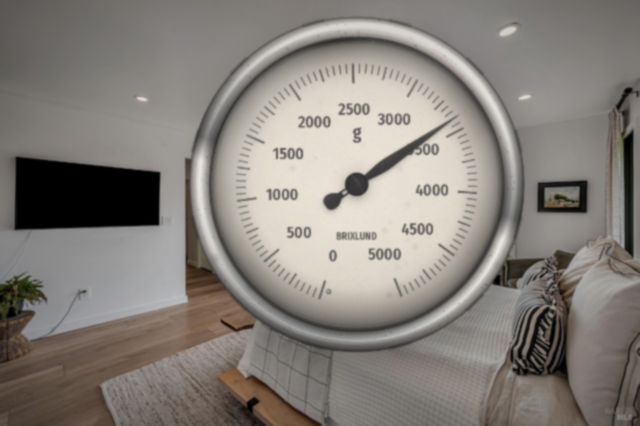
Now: 3400
